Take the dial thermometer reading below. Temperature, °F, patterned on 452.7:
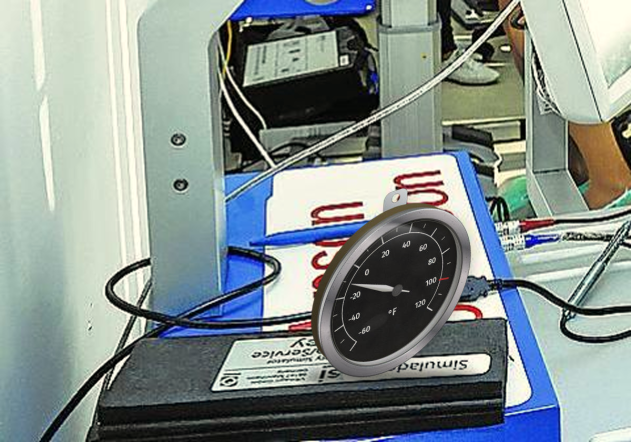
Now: -10
